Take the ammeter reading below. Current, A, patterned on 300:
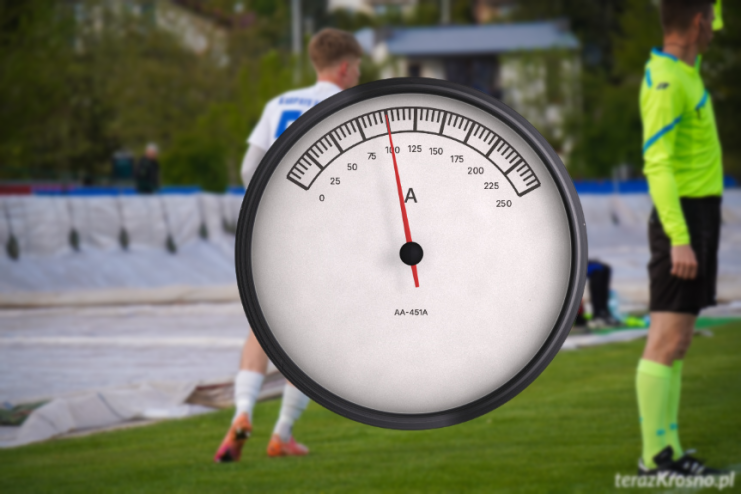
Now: 100
